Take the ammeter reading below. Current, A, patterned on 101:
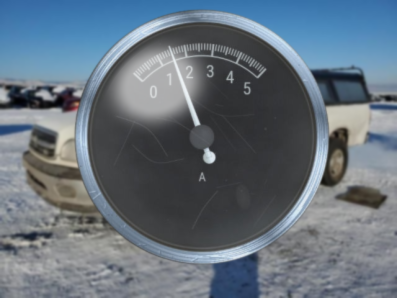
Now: 1.5
